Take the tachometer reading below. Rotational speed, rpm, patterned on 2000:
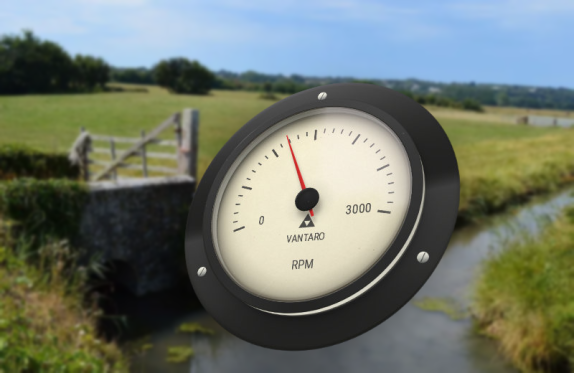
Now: 1200
